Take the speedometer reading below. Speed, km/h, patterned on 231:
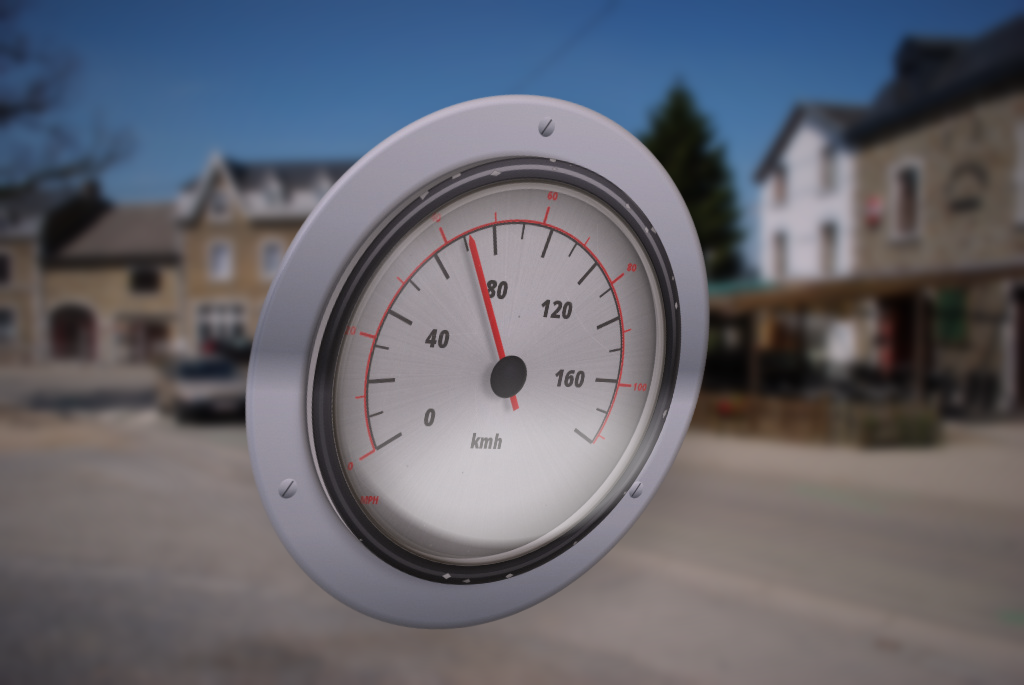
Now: 70
